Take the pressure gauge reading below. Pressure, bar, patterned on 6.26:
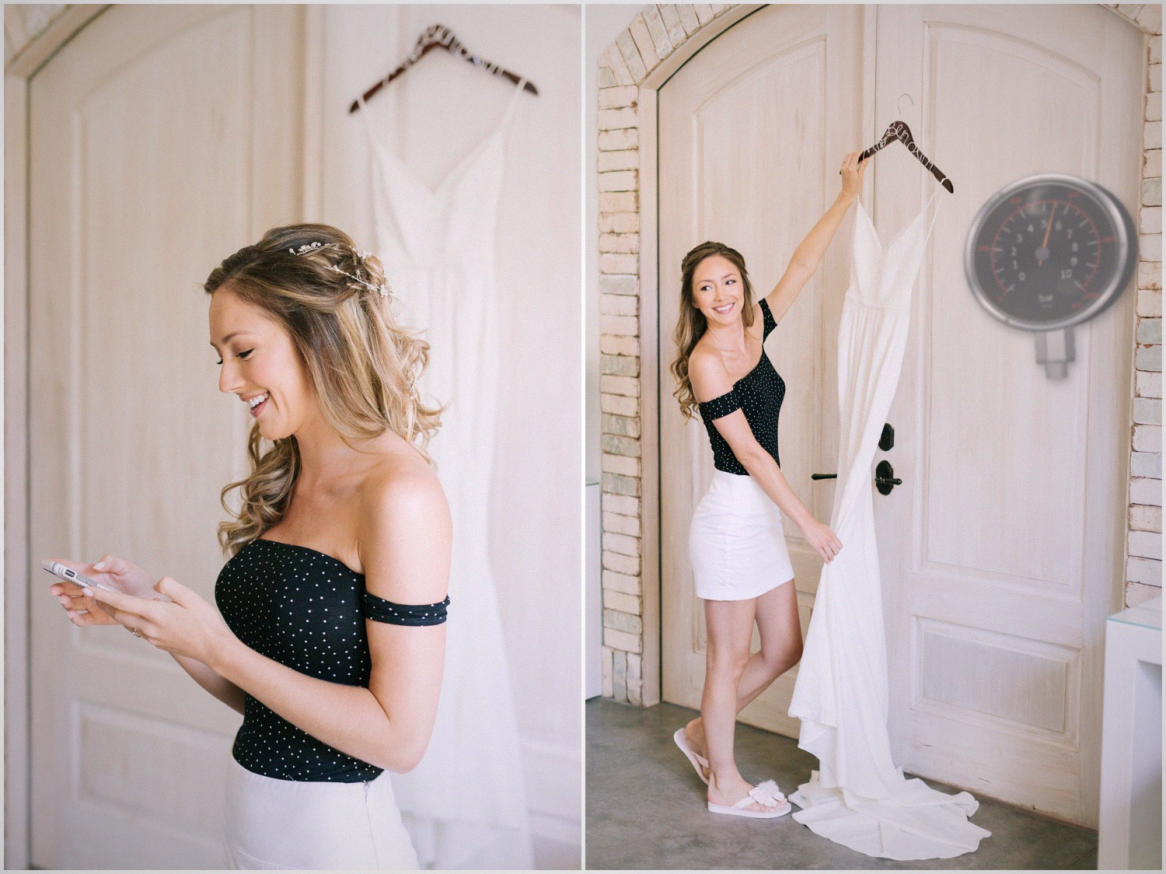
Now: 5.5
